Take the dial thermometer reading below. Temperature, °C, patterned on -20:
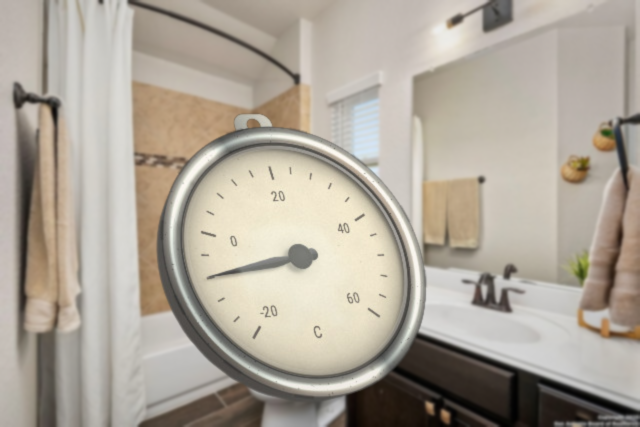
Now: -8
